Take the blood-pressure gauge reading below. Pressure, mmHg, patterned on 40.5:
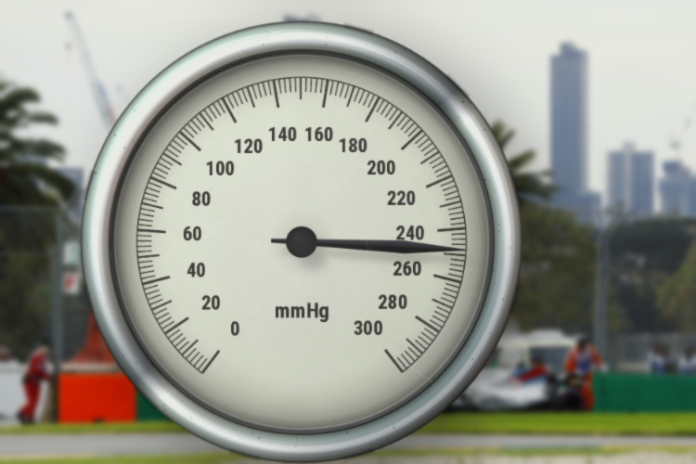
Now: 248
